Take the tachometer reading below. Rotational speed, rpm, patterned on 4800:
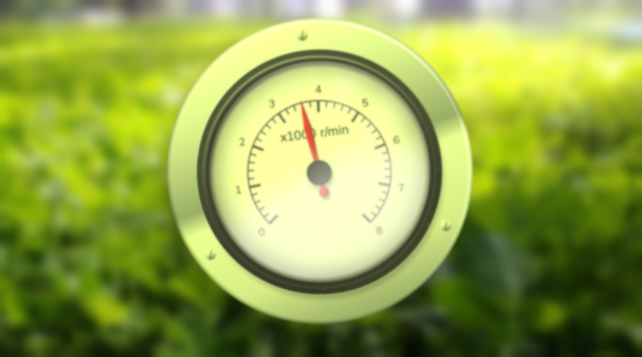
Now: 3600
